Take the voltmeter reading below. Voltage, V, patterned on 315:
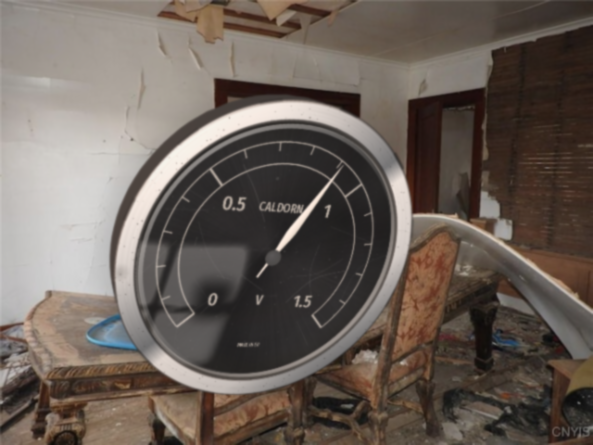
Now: 0.9
